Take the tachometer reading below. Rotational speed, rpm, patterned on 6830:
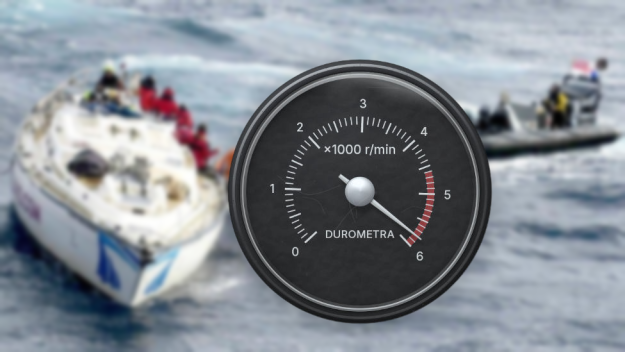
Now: 5800
